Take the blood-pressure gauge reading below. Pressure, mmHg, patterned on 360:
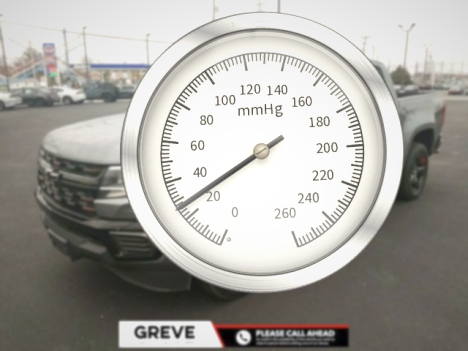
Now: 26
